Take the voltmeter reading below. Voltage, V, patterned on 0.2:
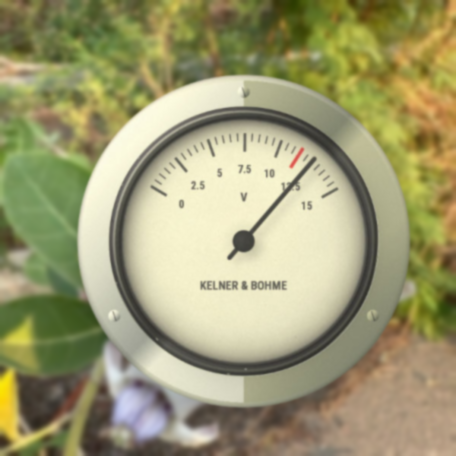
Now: 12.5
